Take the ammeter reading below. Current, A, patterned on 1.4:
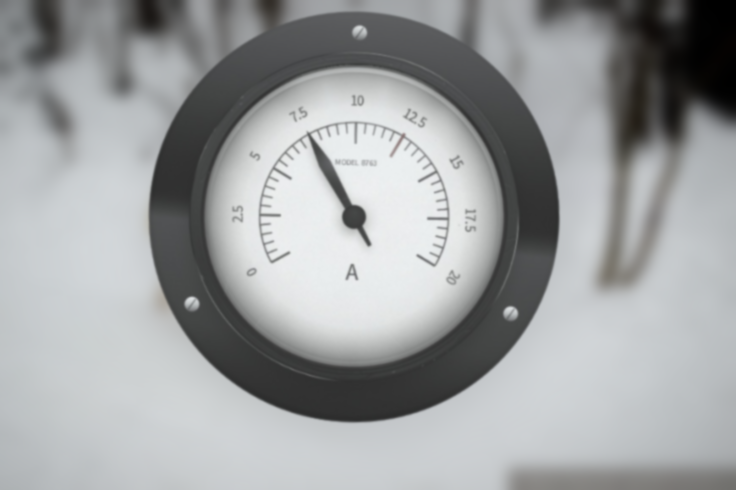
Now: 7.5
